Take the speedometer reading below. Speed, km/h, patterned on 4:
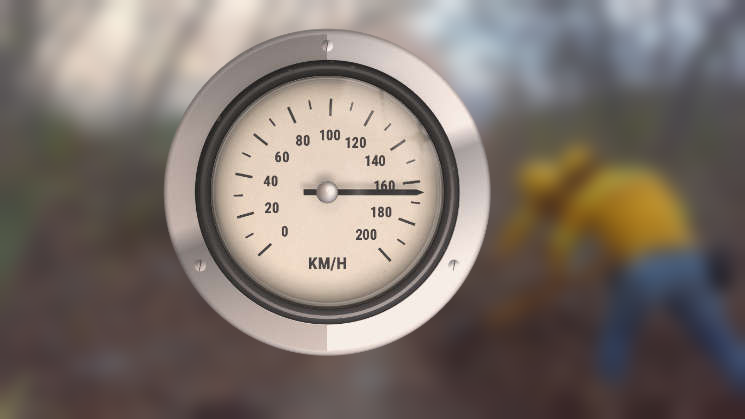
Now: 165
